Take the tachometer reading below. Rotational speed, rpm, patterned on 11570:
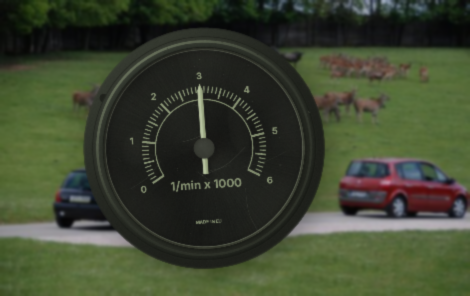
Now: 3000
